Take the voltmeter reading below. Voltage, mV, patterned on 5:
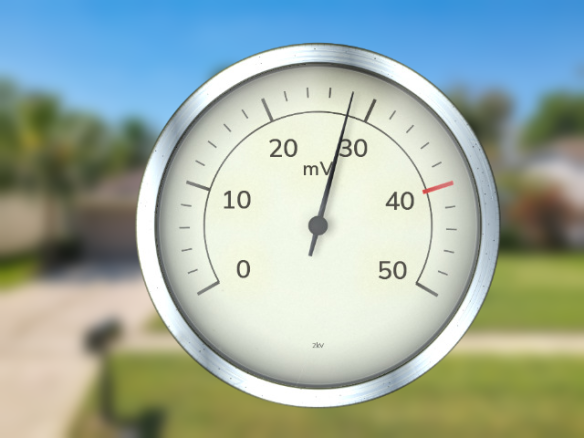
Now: 28
